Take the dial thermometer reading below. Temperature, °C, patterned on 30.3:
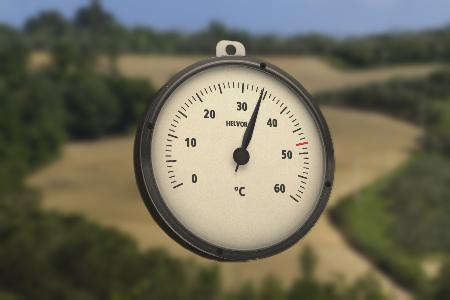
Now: 34
